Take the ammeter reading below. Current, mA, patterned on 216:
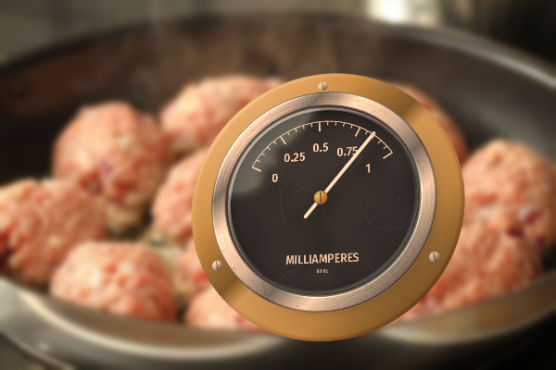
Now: 0.85
